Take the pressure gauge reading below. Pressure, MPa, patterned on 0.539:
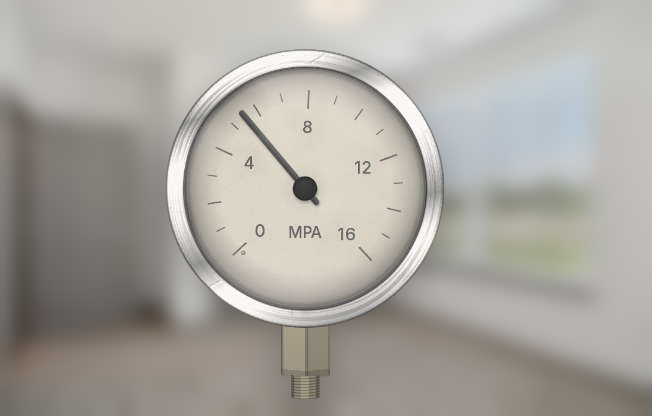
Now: 5.5
